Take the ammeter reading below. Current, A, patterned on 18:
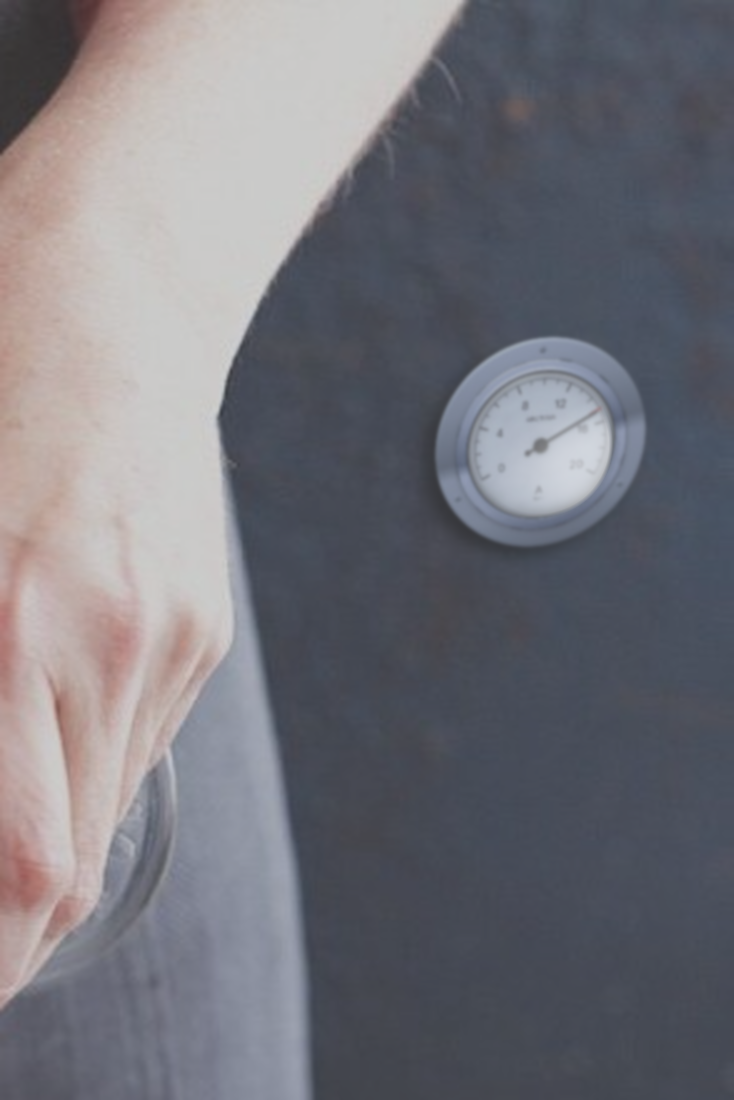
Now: 15
